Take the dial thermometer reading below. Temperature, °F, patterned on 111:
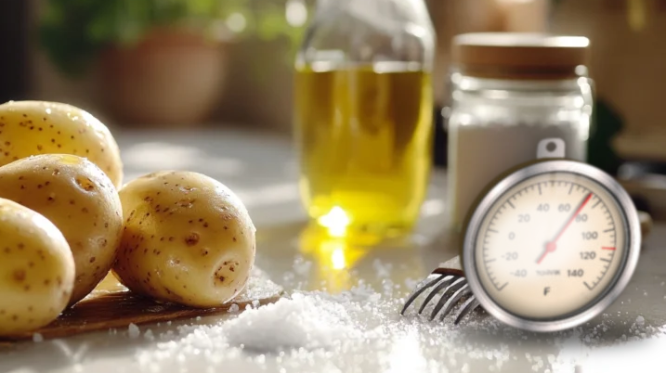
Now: 72
